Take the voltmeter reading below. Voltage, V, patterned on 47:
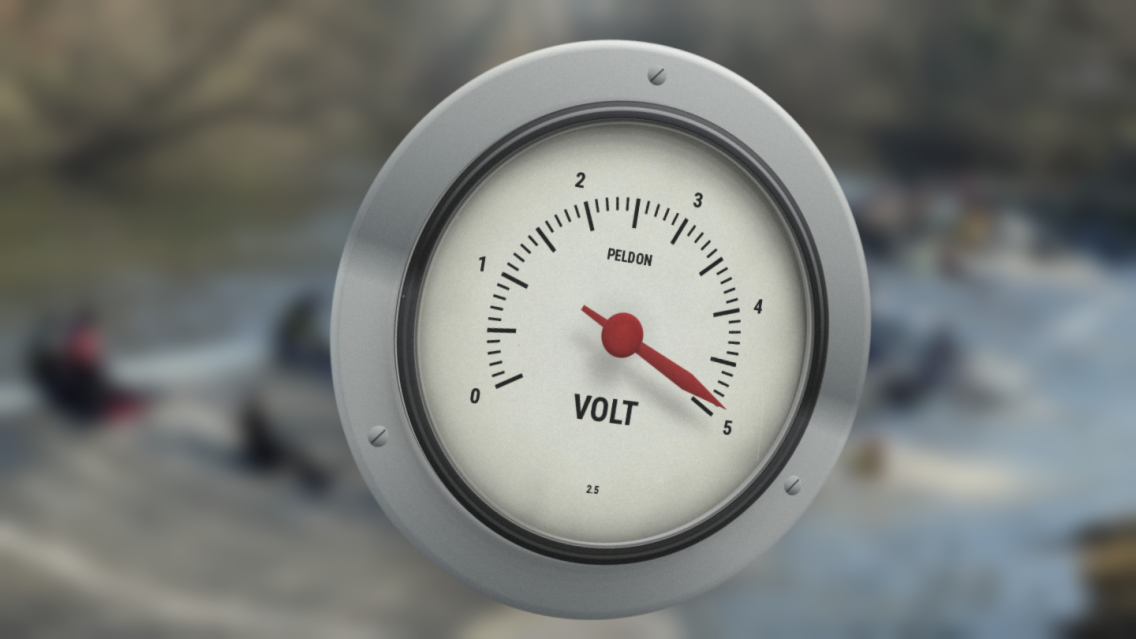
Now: 4.9
